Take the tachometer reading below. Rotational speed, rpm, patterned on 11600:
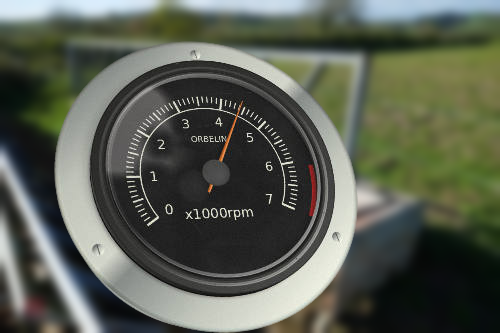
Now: 4400
